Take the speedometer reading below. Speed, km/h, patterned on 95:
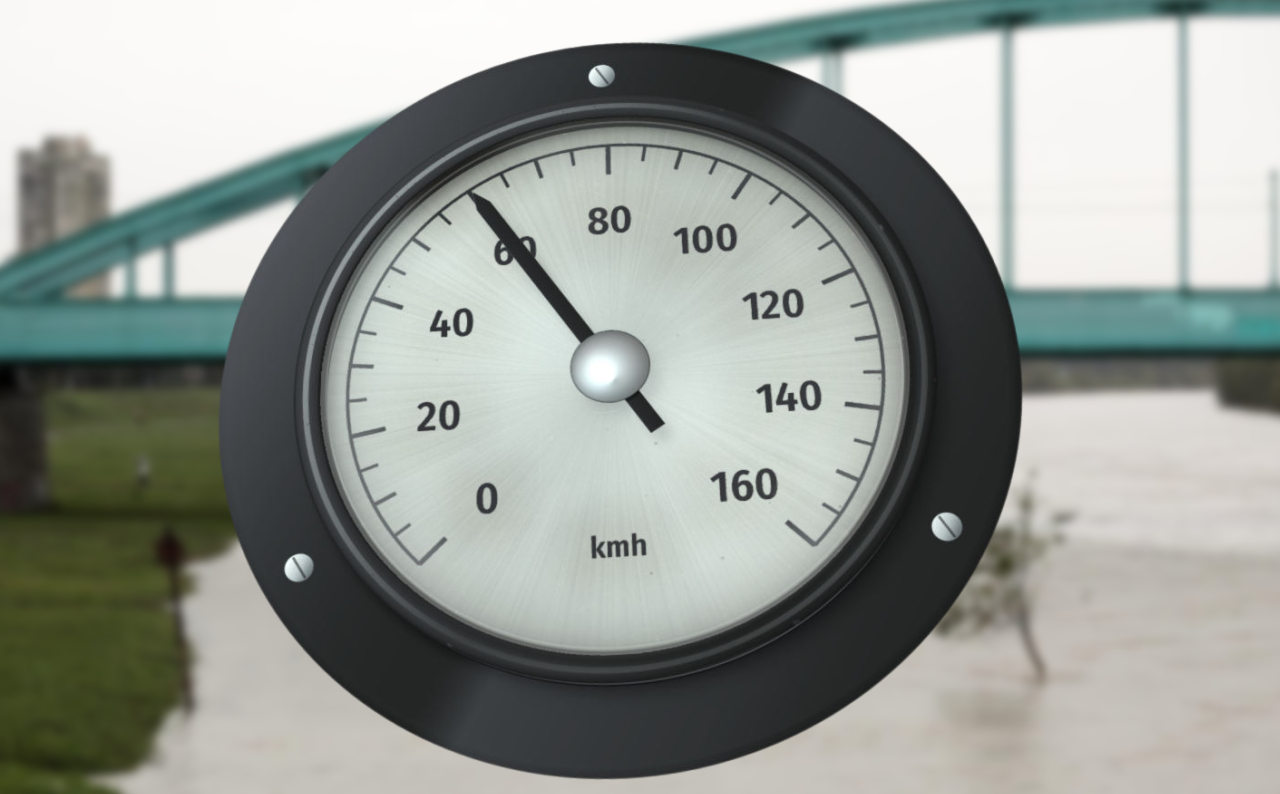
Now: 60
